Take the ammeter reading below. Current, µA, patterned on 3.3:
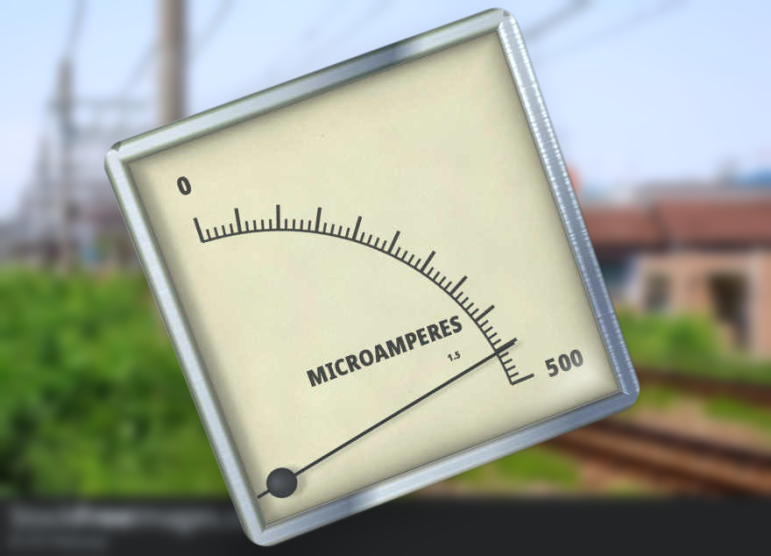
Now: 450
